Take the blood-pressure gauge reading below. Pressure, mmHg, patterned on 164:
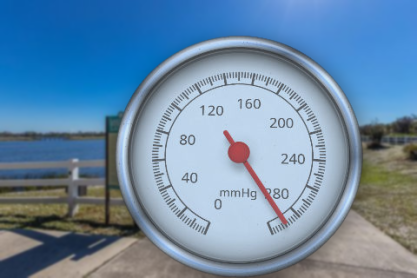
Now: 290
